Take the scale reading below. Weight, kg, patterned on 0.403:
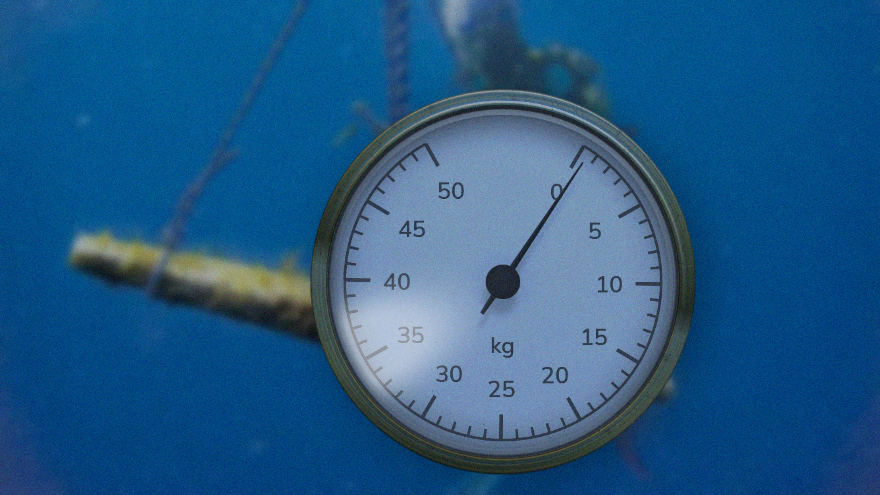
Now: 0.5
